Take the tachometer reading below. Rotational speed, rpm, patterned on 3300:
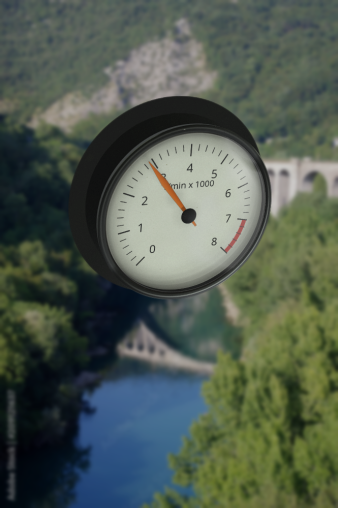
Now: 2900
